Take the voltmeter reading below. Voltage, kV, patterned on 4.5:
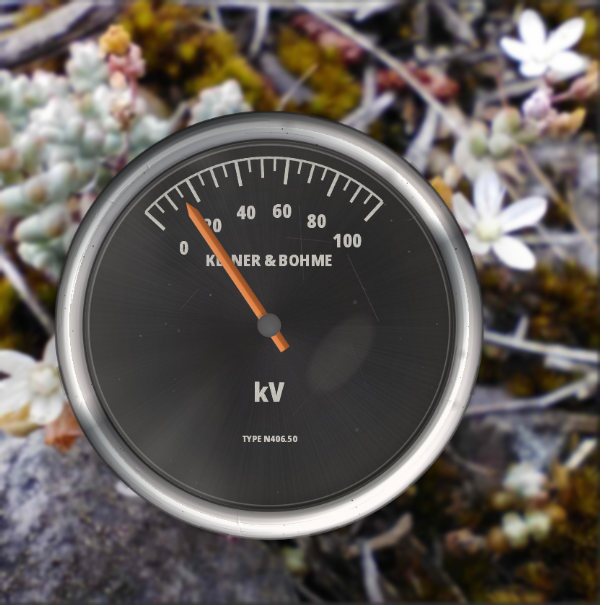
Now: 15
